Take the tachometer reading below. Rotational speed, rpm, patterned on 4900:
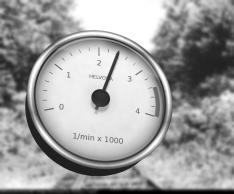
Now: 2400
